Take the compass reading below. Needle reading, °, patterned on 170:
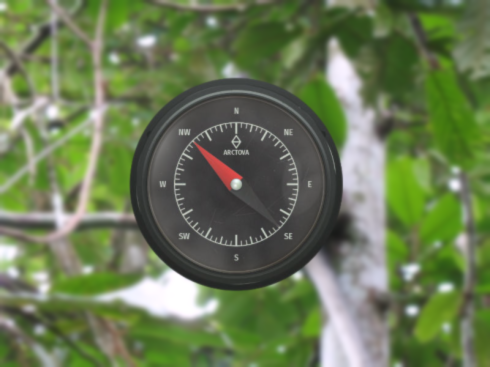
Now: 315
